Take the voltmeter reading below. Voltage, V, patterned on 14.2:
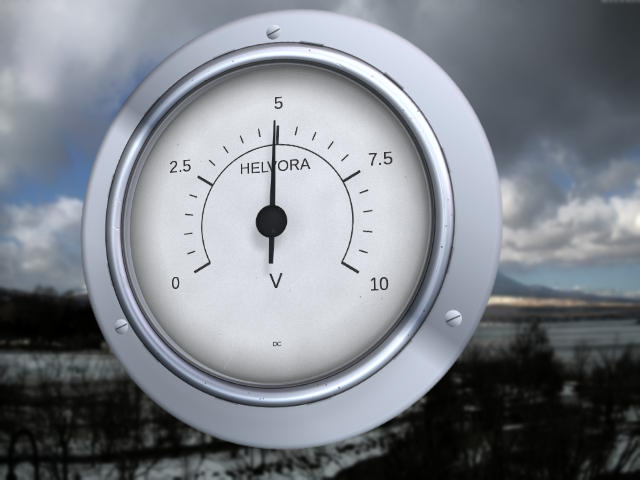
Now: 5
